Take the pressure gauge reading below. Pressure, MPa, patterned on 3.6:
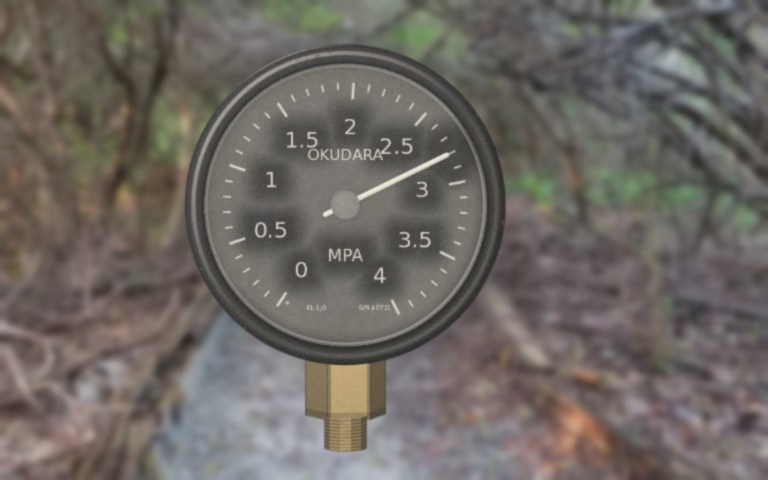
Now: 2.8
